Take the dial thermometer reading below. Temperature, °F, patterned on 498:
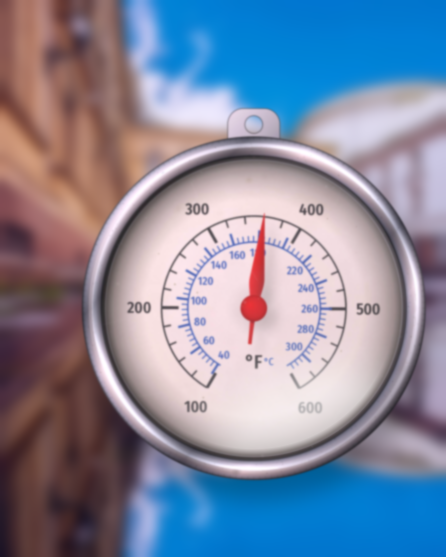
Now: 360
